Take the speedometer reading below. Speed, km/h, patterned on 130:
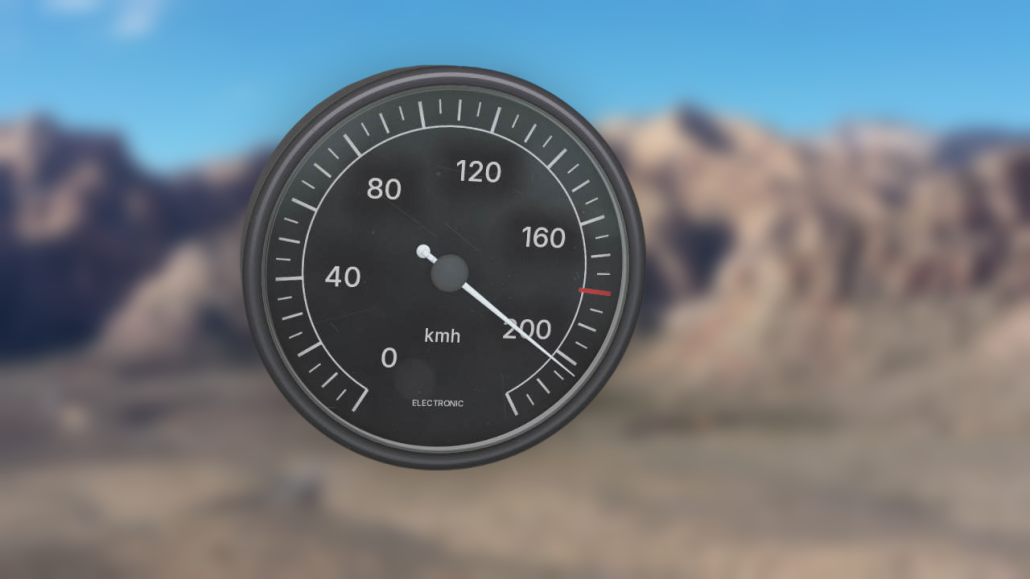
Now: 202.5
